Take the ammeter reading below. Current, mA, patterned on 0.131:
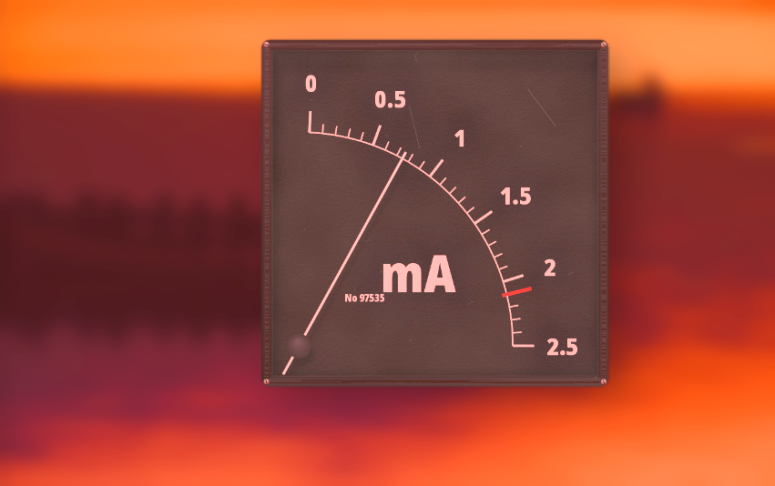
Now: 0.75
